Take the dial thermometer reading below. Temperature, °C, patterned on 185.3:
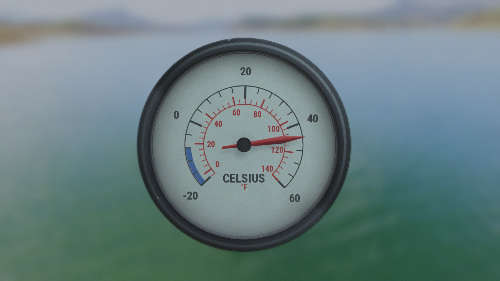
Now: 44
